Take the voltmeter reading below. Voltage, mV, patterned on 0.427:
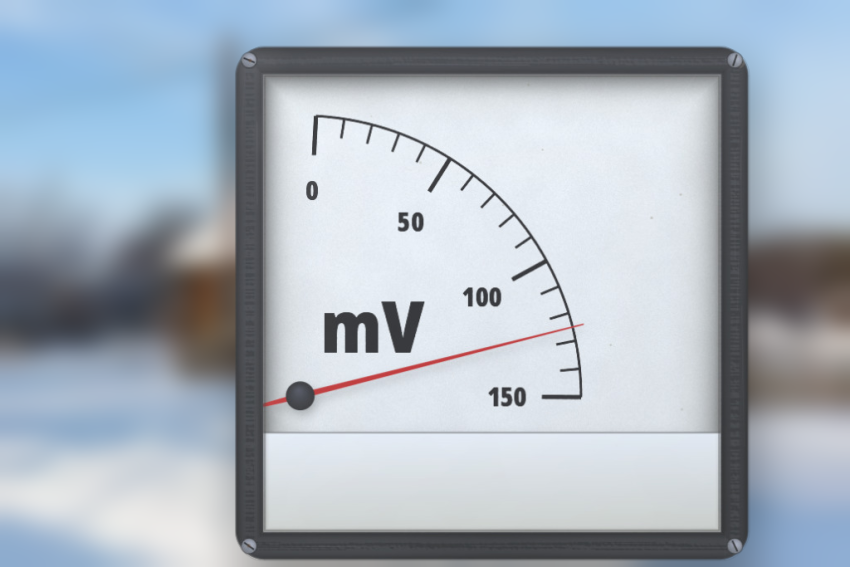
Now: 125
